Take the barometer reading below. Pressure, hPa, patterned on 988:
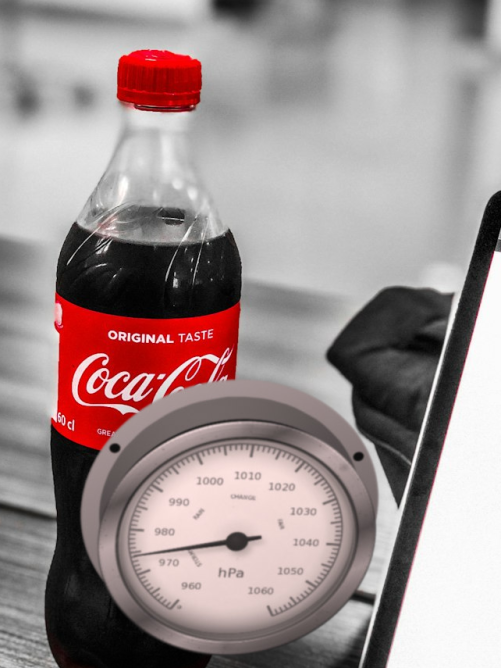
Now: 975
